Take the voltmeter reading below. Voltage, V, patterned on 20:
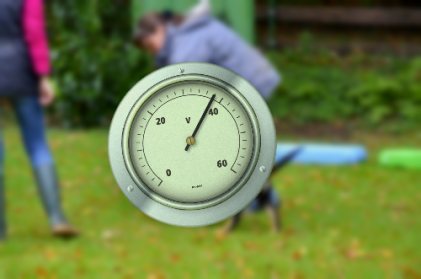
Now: 38
